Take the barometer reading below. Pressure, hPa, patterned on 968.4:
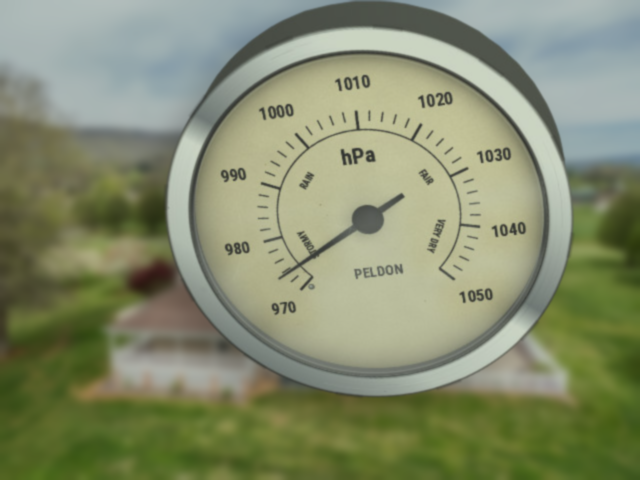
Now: 974
